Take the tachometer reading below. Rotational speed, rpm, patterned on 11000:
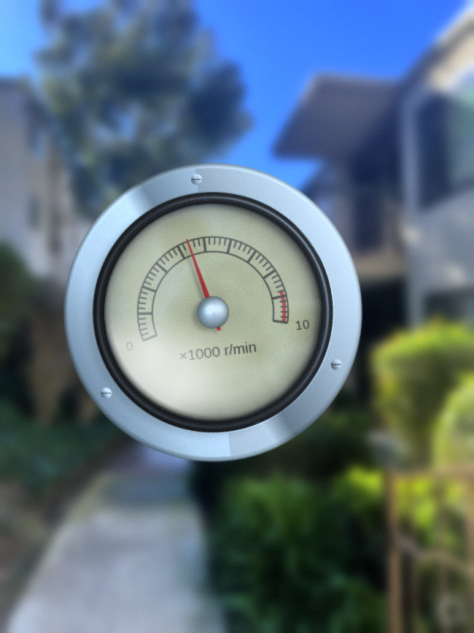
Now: 4400
